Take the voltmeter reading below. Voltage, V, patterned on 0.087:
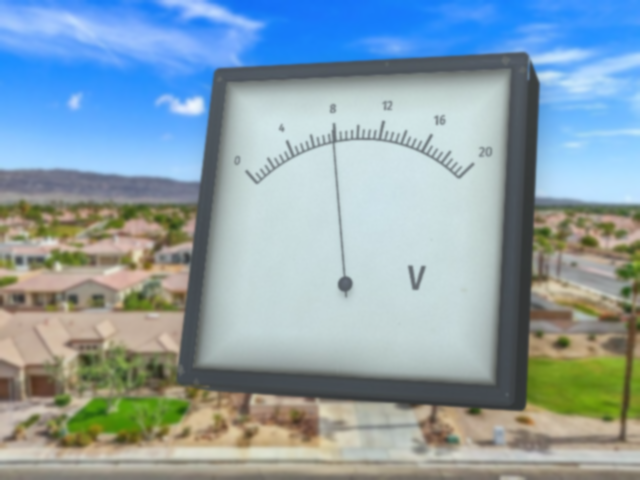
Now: 8
